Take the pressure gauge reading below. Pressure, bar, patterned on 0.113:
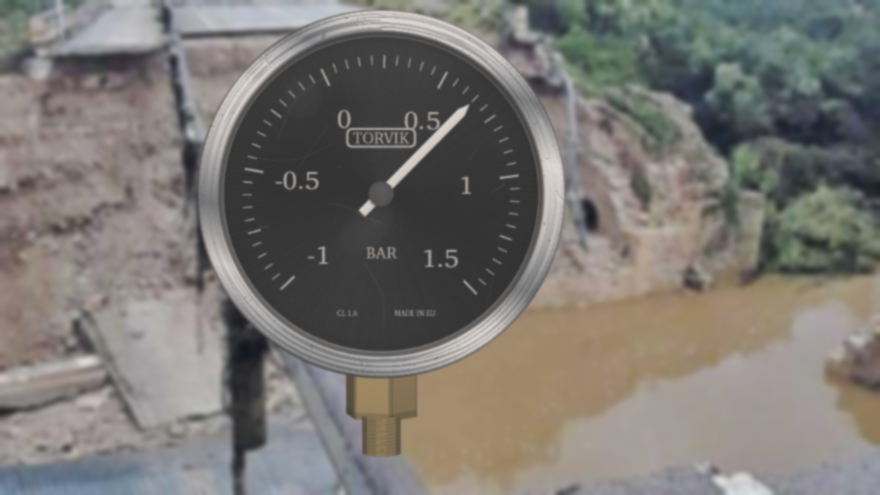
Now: 0.65
